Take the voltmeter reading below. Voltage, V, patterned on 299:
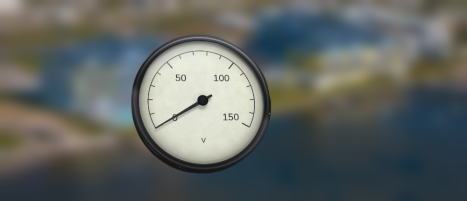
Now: 0
